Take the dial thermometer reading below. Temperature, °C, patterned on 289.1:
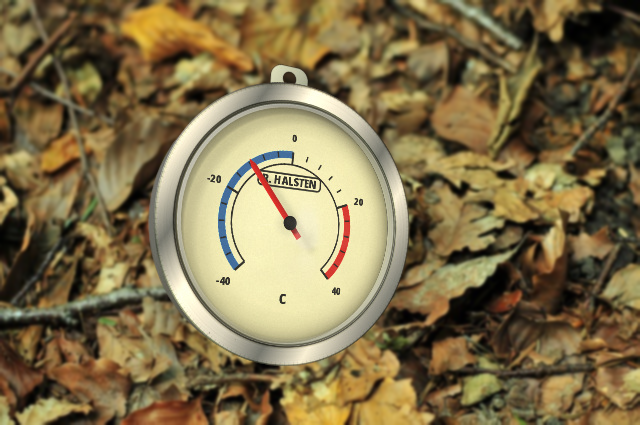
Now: -12
